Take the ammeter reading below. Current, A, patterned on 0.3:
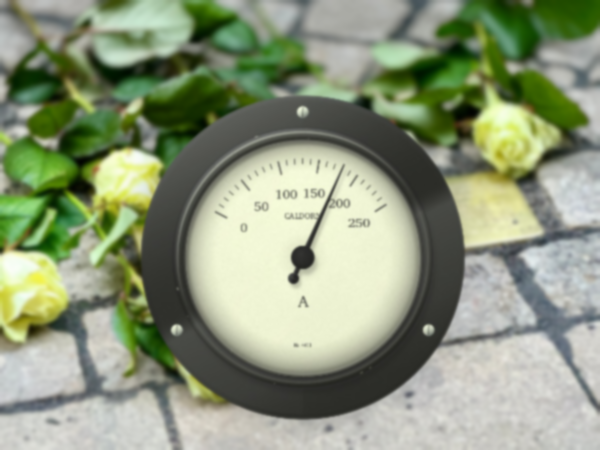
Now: 180
